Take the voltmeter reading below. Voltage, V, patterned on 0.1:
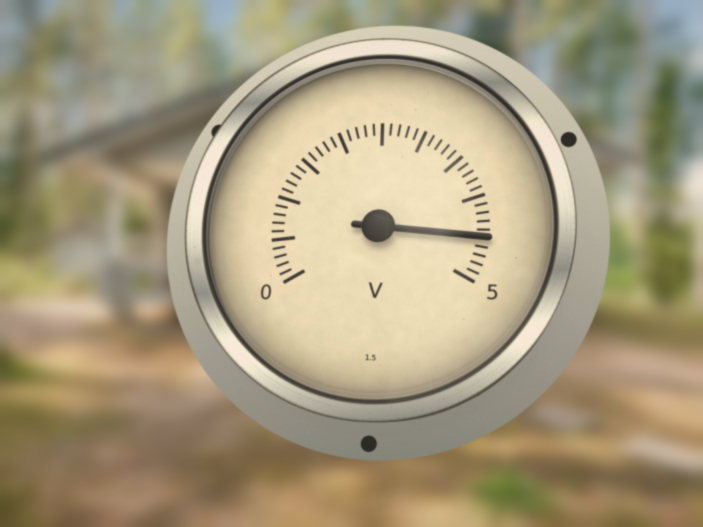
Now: 4.5
